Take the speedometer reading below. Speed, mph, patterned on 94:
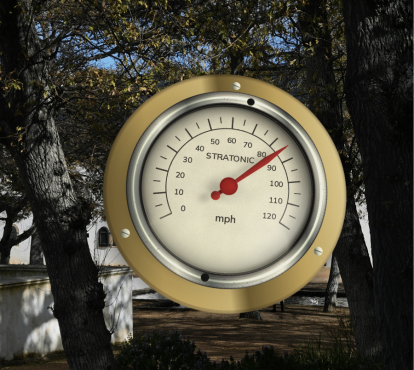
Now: 85
